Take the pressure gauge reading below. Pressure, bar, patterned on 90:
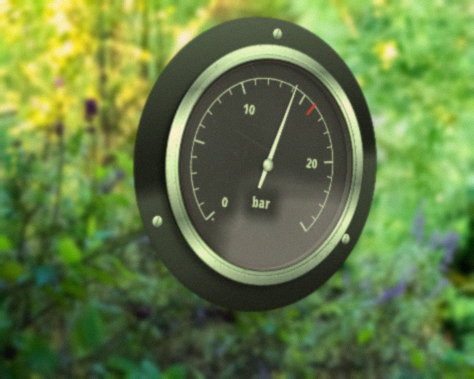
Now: 14
